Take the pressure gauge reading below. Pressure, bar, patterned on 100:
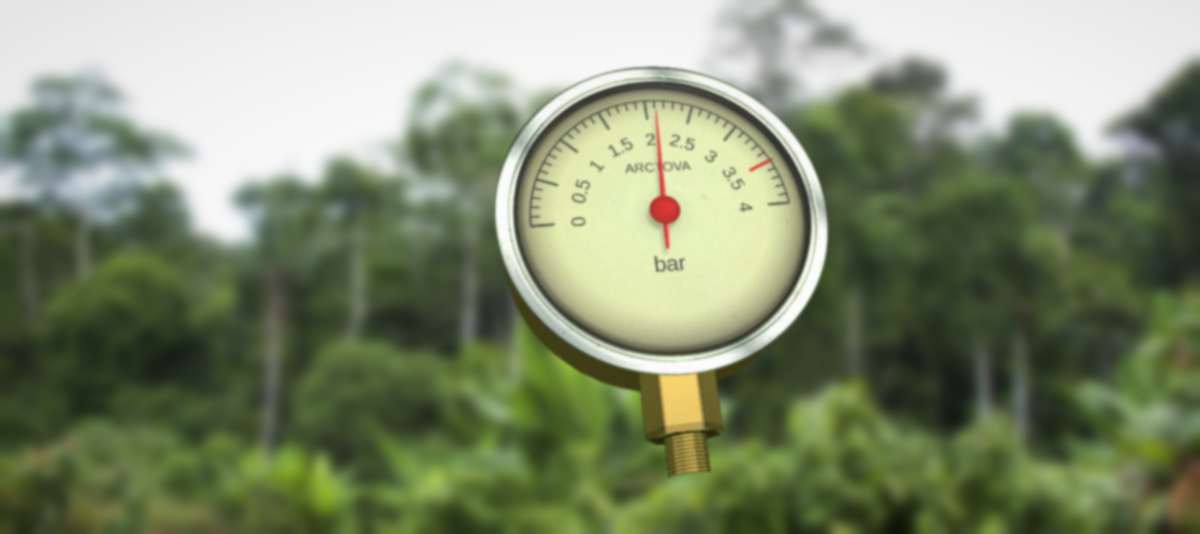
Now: 2.1
